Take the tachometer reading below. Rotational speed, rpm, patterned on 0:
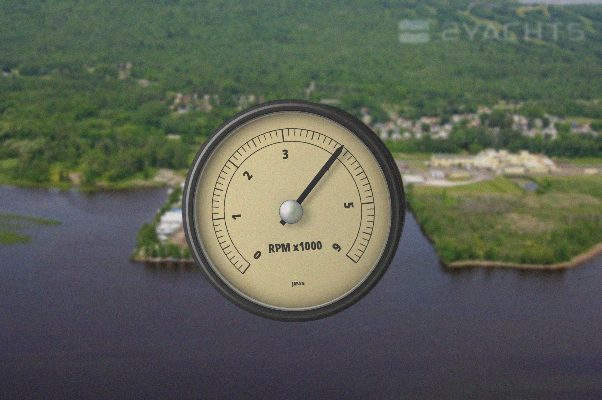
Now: 4000
